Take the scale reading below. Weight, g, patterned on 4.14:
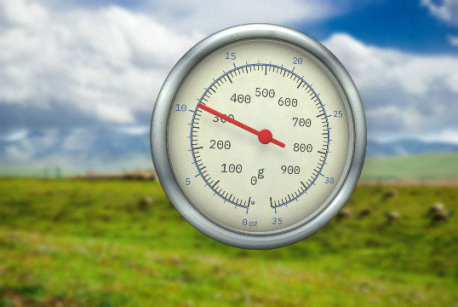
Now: 300
